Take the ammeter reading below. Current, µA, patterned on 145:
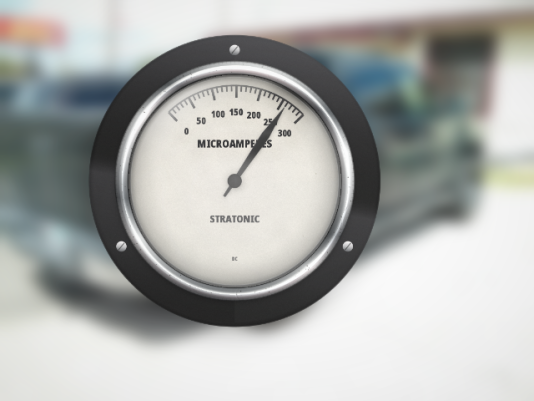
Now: 260
